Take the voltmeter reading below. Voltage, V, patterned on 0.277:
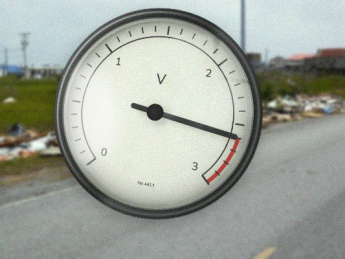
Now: 2.6
